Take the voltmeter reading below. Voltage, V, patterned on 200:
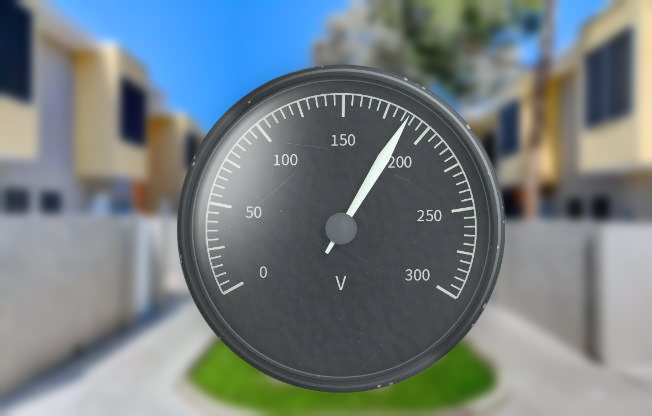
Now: 187.5
